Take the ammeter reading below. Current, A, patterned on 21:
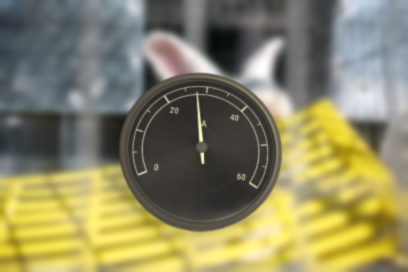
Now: 27.5
